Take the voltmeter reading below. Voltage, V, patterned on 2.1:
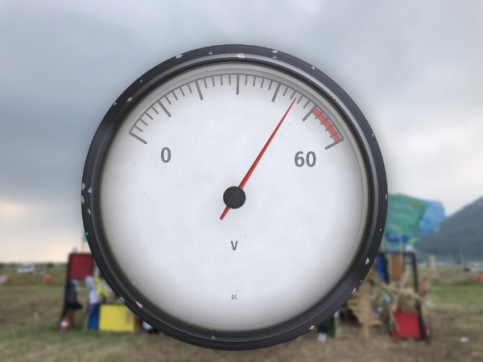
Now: 45
